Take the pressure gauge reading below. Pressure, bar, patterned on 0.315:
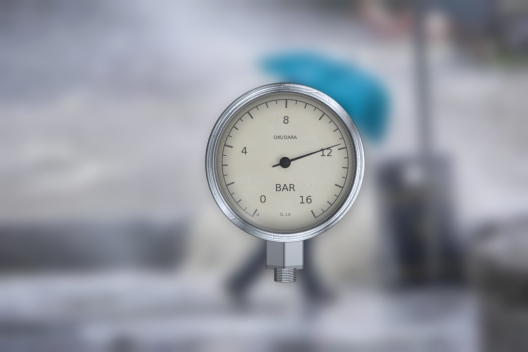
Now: 11.75
